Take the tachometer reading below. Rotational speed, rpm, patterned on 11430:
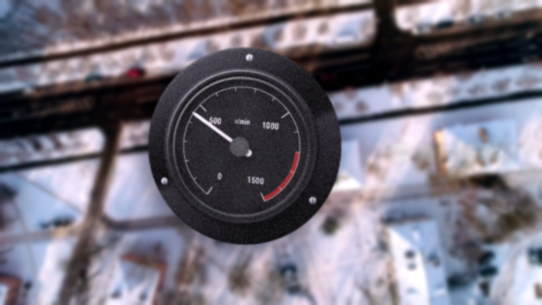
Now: 450
